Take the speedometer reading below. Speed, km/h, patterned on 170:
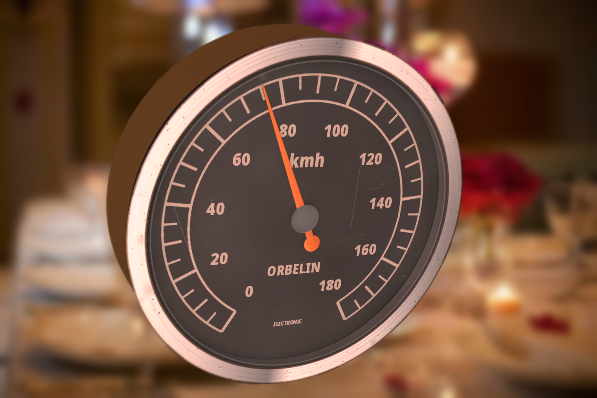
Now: 75
